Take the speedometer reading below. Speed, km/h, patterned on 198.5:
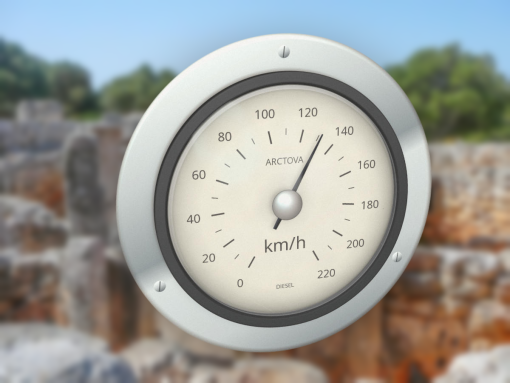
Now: 130
